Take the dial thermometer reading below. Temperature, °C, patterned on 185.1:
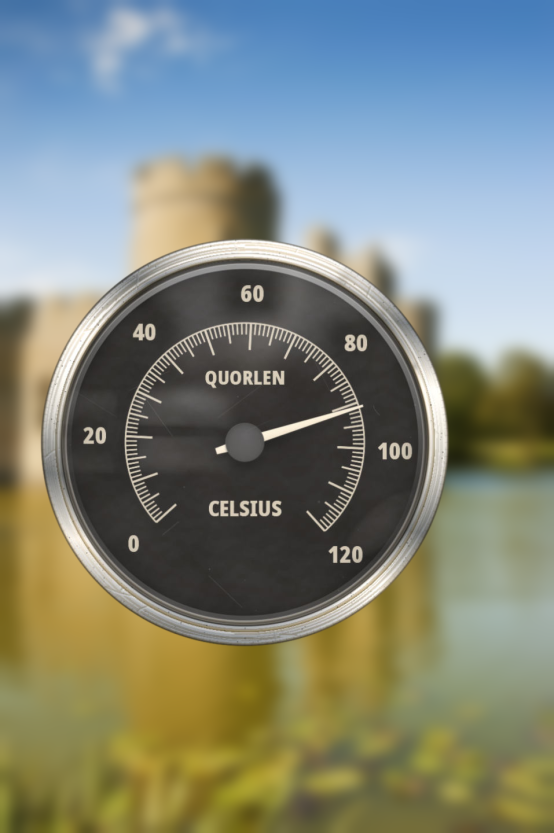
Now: 91
